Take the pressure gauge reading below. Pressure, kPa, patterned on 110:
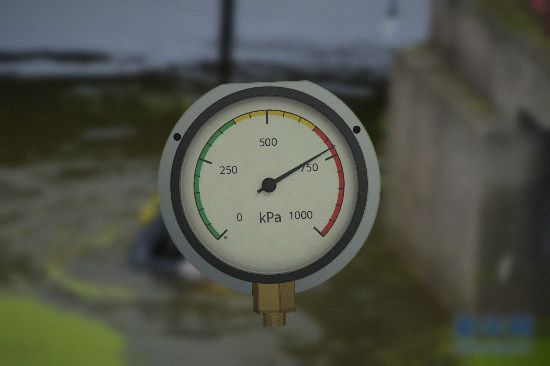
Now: 725
